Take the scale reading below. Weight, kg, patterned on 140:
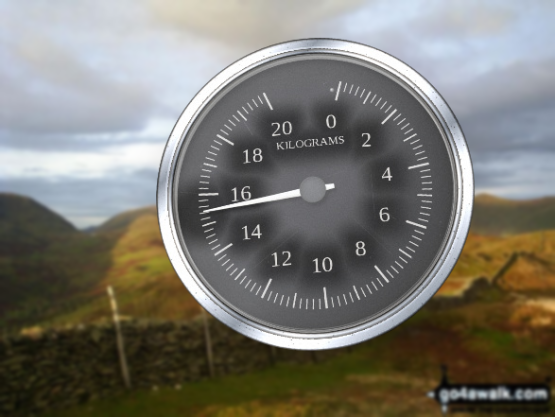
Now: 15.4
